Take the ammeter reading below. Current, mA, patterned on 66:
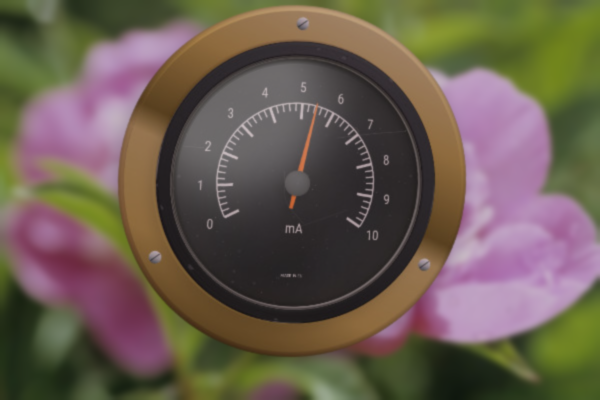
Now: 5.4
